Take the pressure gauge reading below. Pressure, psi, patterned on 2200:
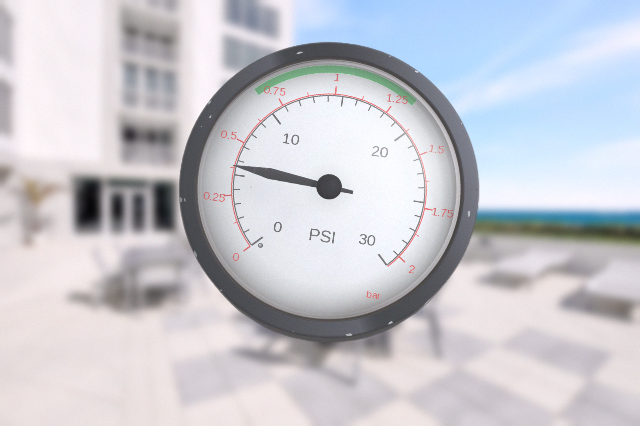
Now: 5.5
